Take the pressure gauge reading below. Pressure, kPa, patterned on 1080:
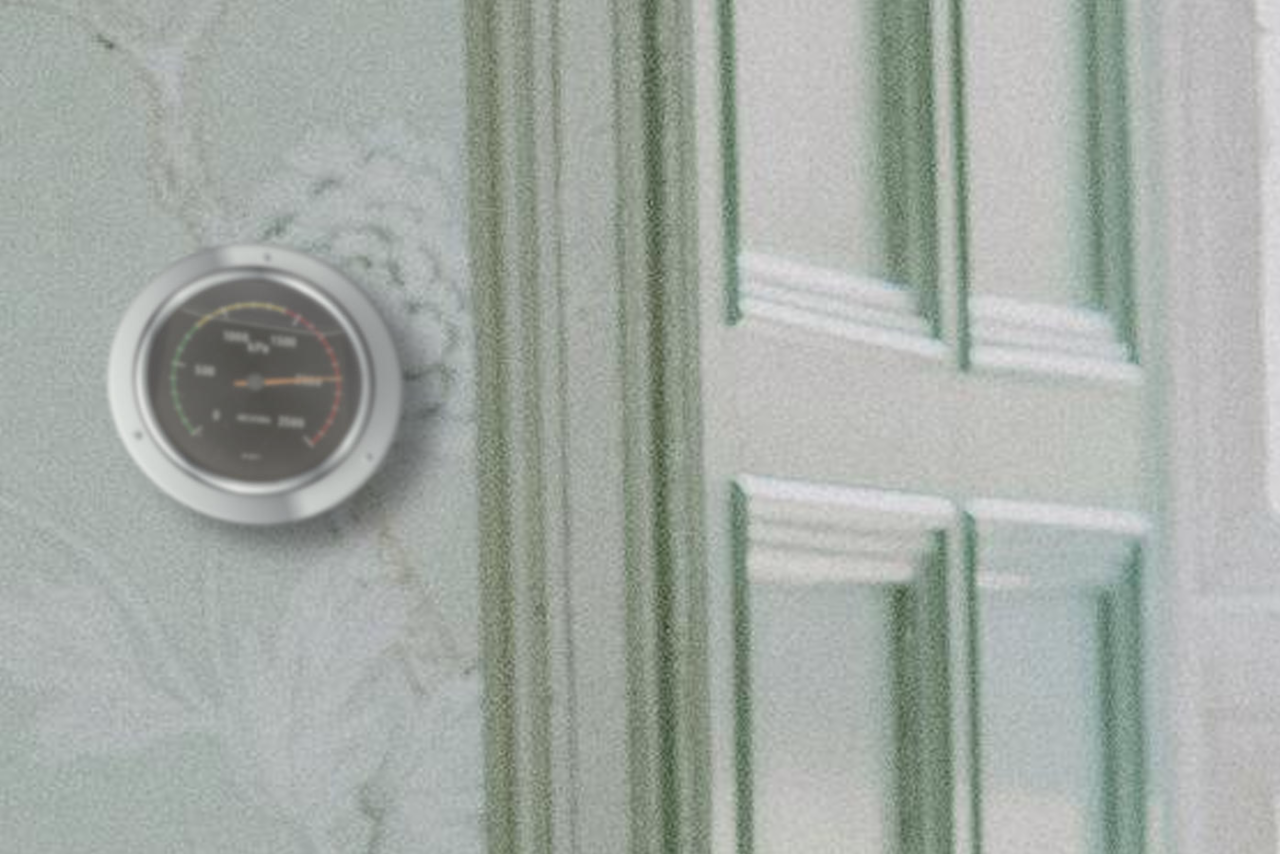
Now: 2000
